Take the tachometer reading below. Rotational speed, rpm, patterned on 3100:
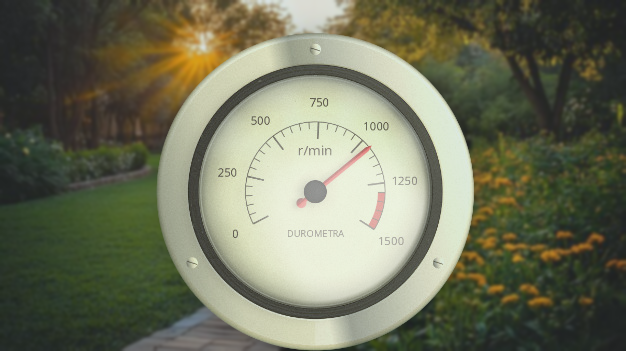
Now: 1050
